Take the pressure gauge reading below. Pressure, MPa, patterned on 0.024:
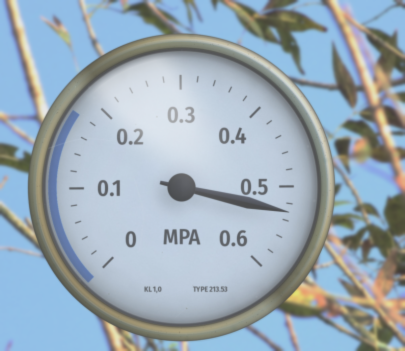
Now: 0.53
